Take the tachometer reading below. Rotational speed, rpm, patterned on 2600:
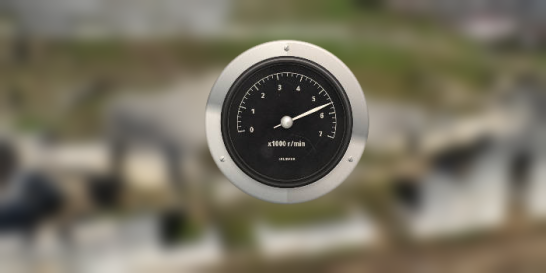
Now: 5600
